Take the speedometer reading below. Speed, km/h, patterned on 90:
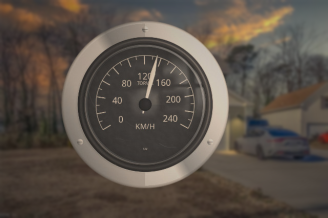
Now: 135
